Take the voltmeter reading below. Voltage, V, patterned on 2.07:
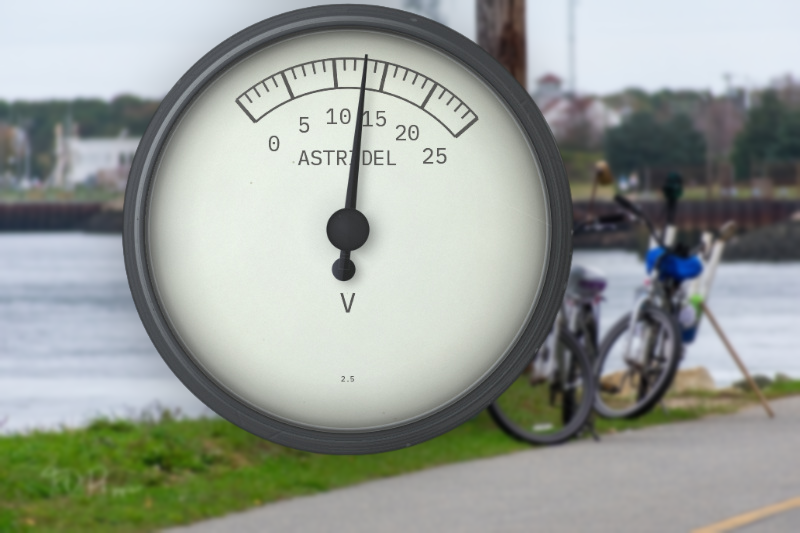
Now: 13
